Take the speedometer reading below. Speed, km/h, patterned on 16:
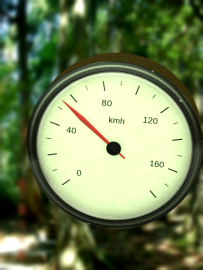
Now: 55
